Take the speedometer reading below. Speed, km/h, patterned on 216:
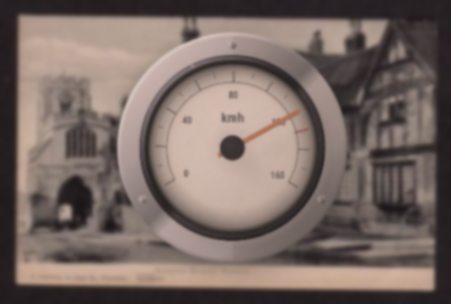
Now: 120
